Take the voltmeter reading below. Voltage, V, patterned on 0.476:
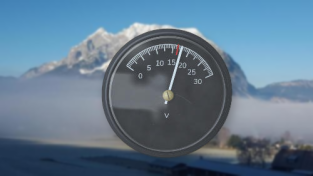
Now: 17.5
